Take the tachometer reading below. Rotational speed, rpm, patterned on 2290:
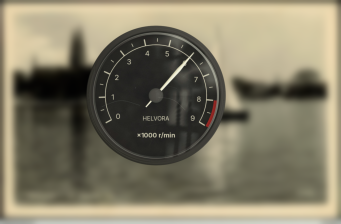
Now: 6000
